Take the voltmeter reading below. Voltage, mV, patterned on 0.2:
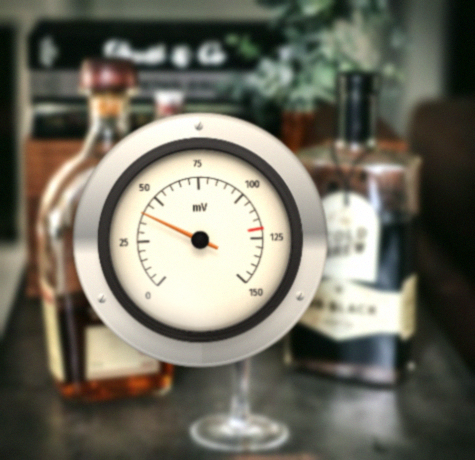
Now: 40
